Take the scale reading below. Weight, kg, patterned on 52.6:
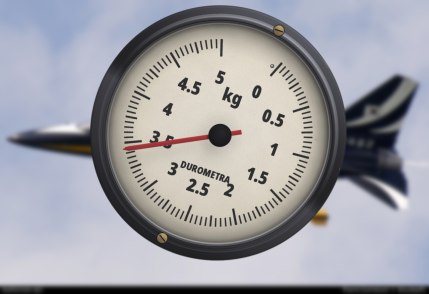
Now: 3.45
